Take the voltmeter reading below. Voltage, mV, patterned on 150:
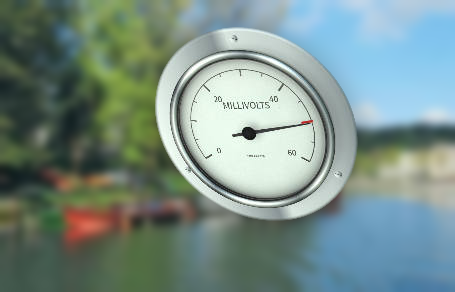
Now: 50
